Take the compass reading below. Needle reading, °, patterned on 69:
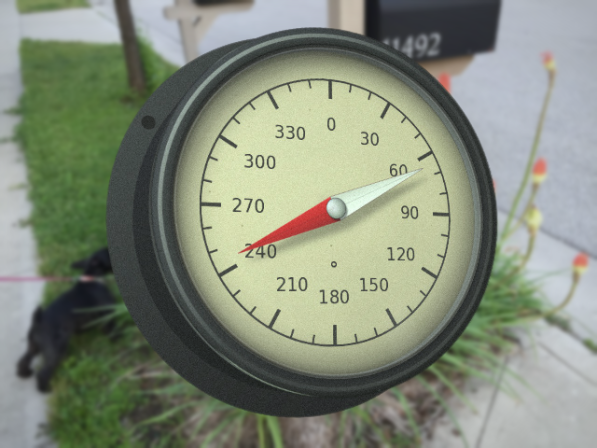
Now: 245
